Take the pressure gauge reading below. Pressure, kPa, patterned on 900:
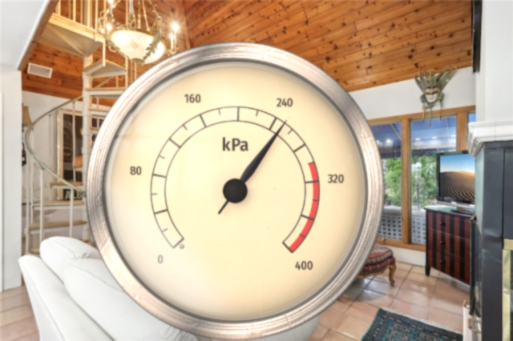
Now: 250
